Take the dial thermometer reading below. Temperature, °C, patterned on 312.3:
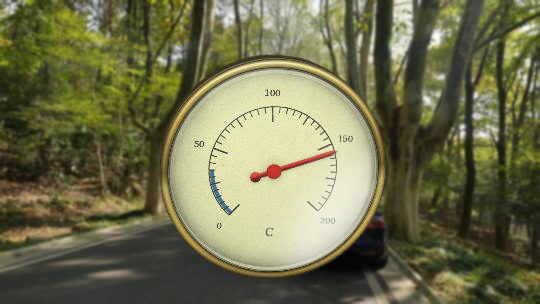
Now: 155
